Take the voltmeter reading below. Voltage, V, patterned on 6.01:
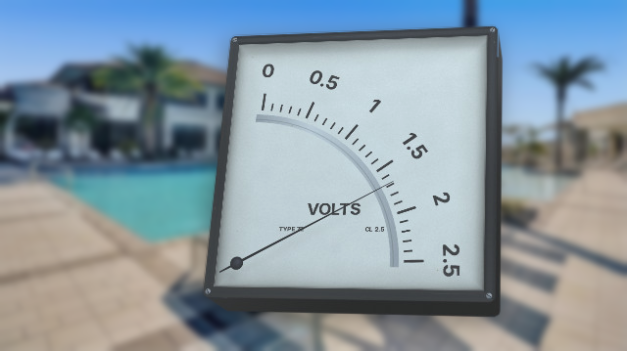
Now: 1.7
